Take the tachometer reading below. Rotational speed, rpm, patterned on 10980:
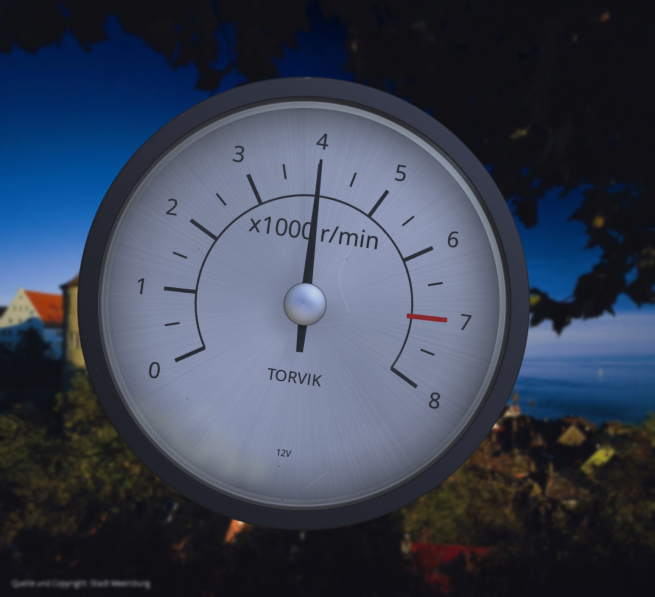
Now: 4000
